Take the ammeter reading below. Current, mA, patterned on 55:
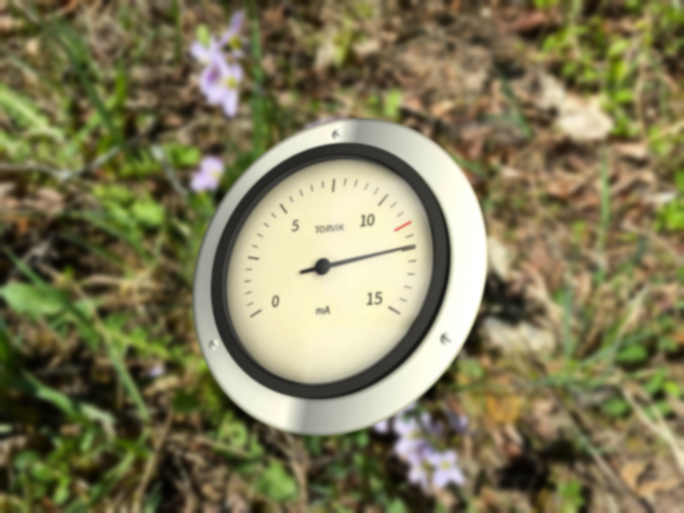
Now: 12.5
